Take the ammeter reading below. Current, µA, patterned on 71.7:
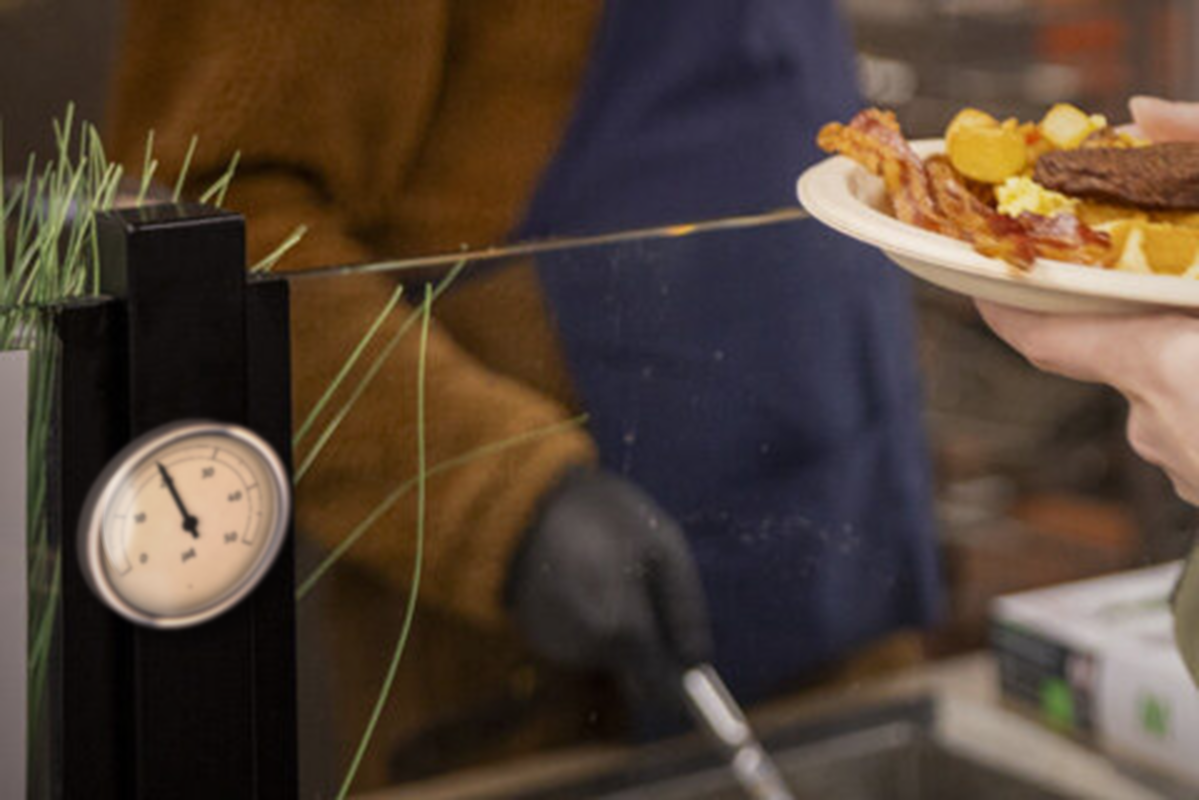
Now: 20
